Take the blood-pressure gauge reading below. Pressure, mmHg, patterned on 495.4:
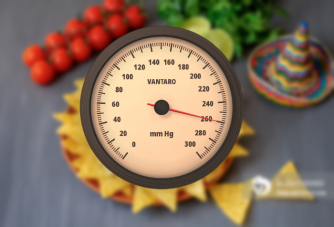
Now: 260
